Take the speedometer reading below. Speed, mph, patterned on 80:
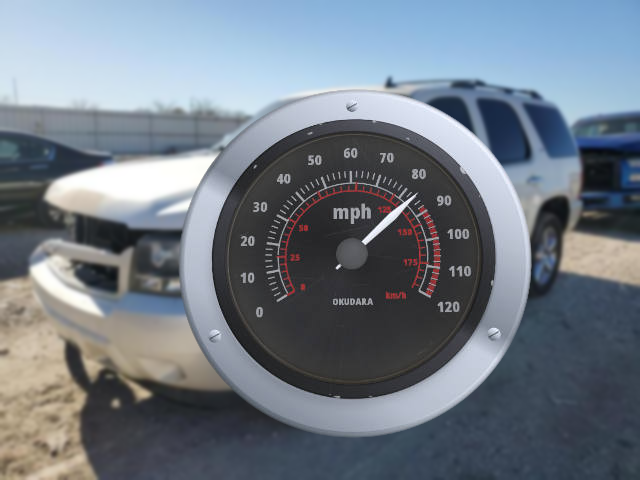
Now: 84
